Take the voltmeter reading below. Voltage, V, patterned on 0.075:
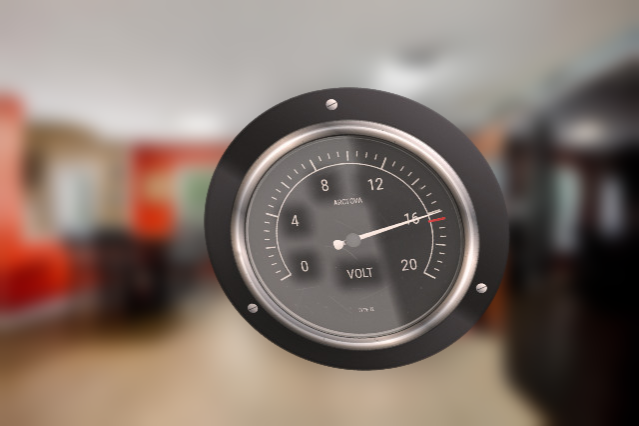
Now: 16
